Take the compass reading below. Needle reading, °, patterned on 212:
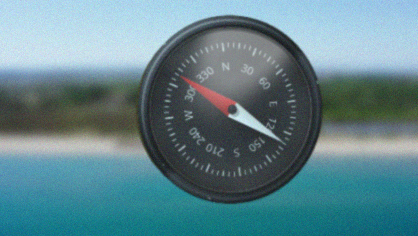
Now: 310
